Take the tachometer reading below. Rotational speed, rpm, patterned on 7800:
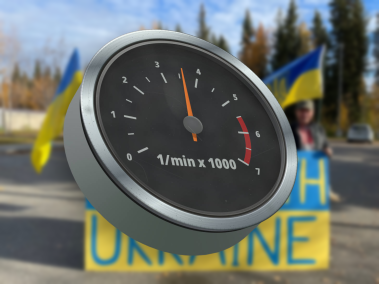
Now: 3500
